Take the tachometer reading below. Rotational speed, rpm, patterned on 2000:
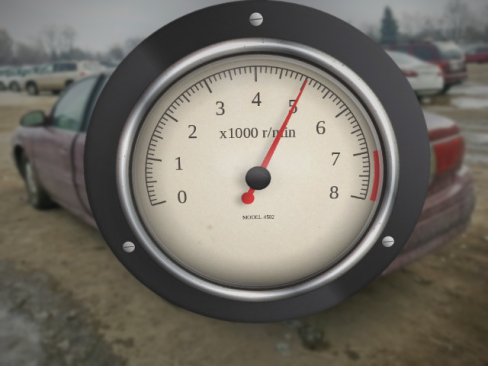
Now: 5000
